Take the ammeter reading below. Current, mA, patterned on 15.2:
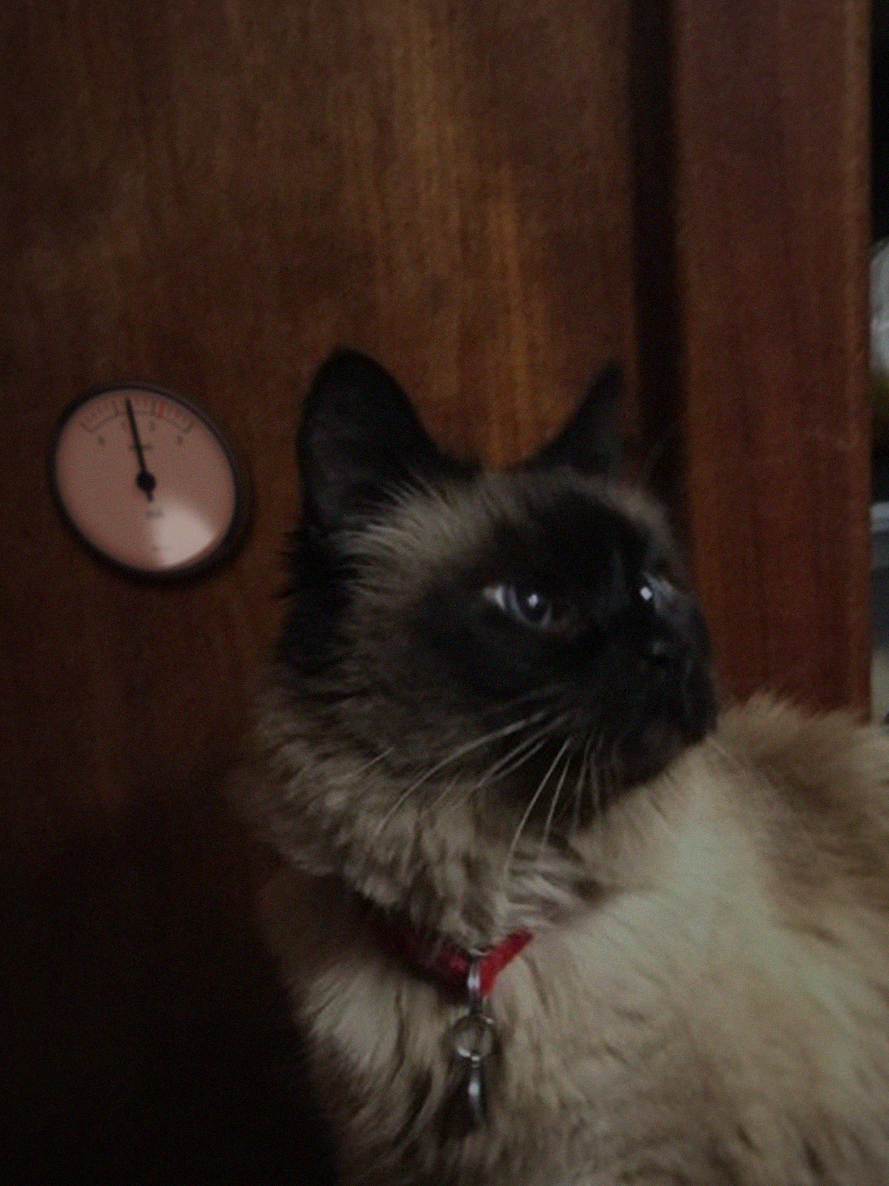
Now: 1.4
